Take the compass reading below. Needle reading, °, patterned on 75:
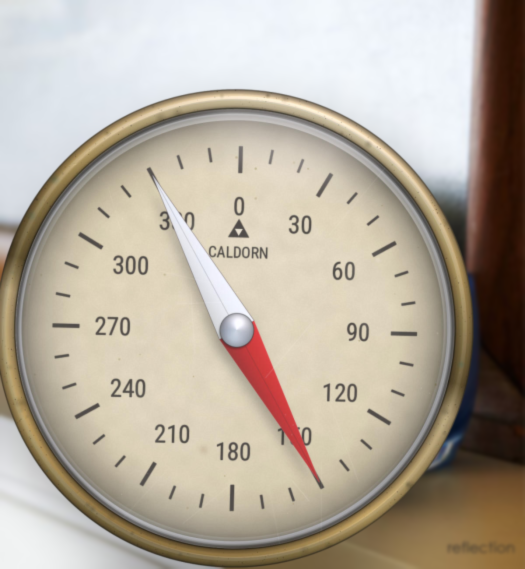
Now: 150
